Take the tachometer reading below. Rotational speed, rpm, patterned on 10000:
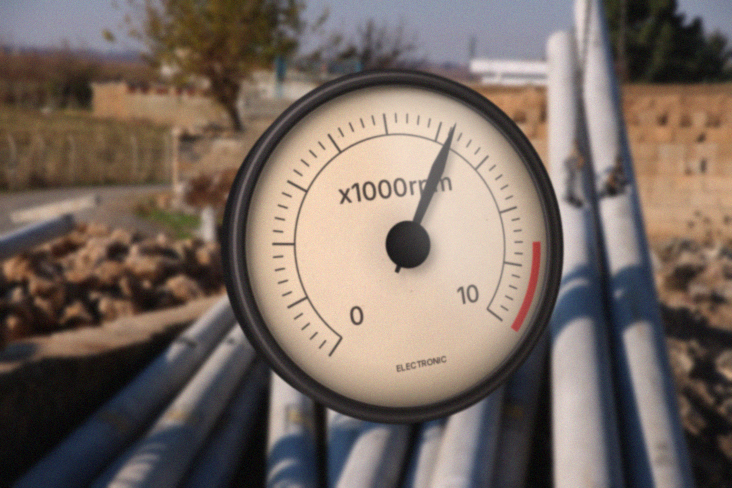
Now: 6200
